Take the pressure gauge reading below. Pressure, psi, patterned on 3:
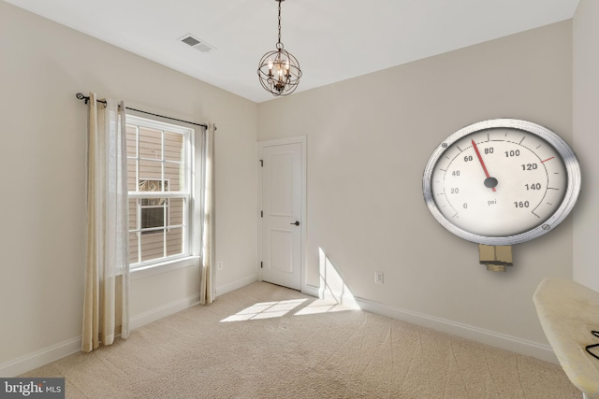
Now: 70
